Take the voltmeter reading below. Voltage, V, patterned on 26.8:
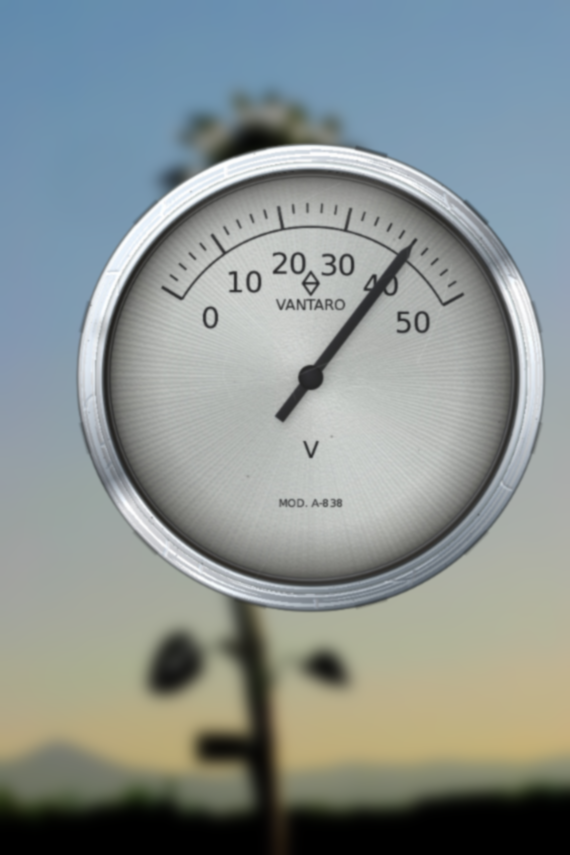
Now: 40
